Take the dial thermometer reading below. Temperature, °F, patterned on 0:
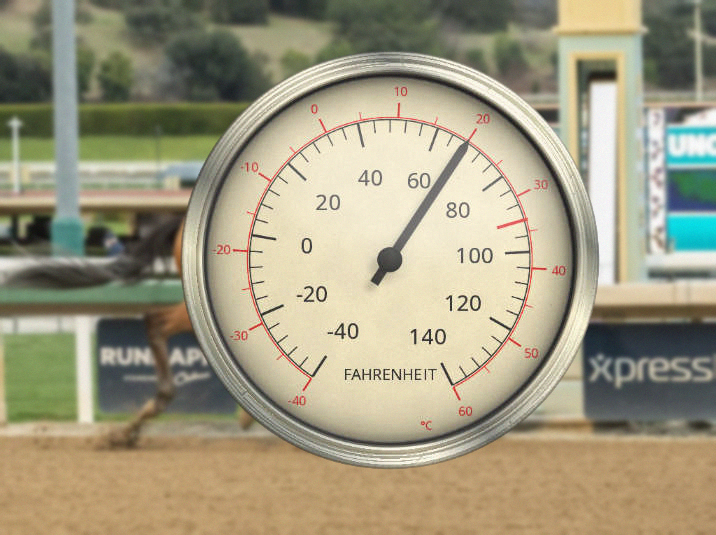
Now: 68
